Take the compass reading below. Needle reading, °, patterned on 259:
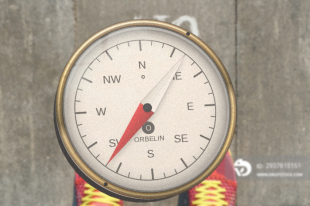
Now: 220
